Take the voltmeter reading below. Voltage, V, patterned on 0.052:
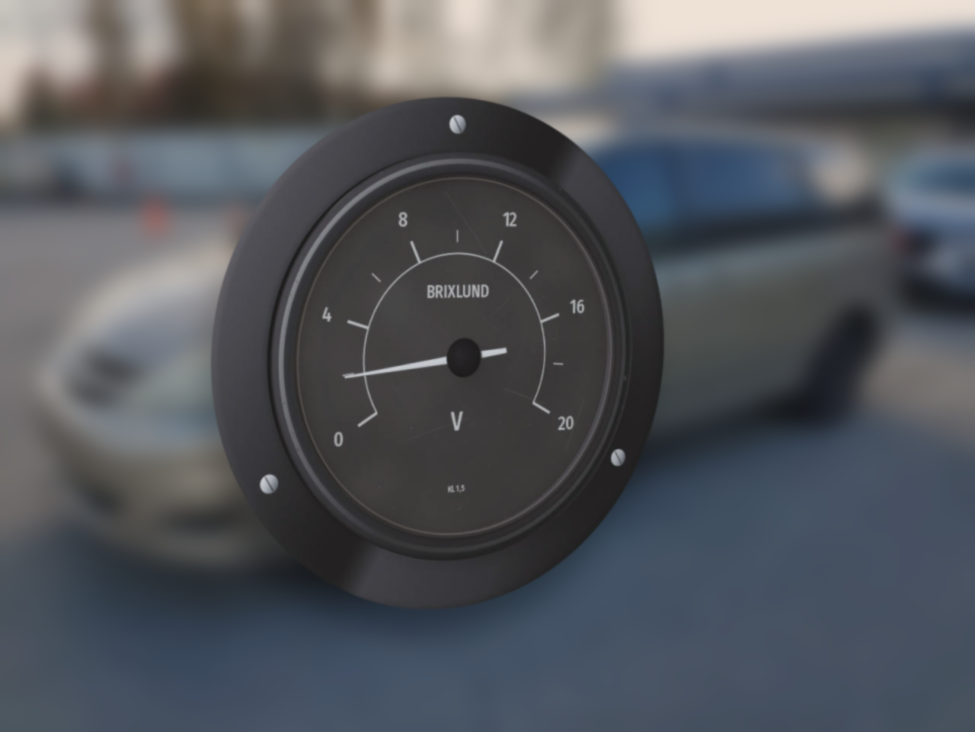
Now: 2
